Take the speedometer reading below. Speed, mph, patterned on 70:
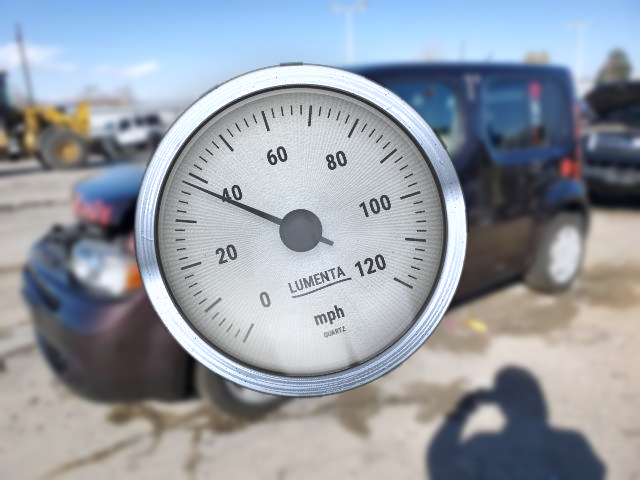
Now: 38
